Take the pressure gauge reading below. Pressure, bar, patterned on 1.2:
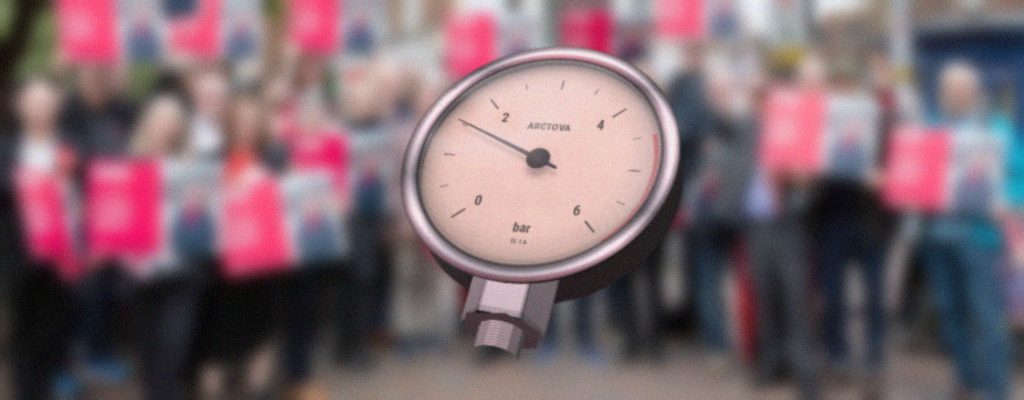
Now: 1.5
